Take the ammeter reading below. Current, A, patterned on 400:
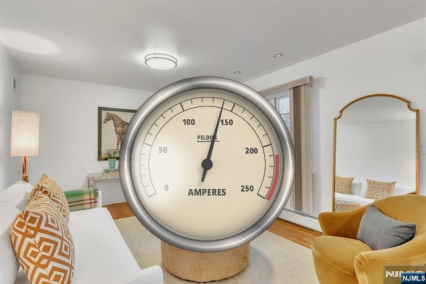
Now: 140
